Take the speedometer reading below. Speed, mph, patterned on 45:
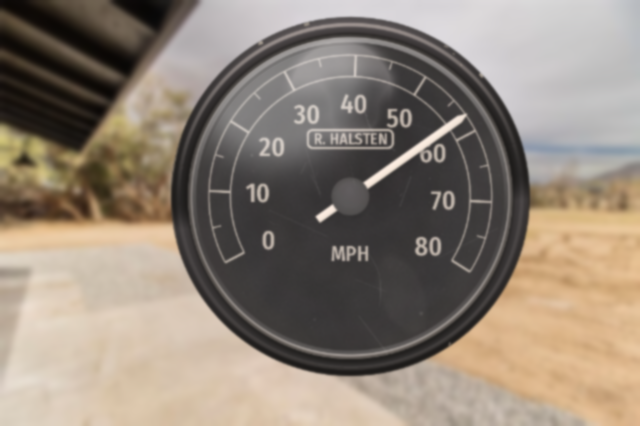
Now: 57.5
